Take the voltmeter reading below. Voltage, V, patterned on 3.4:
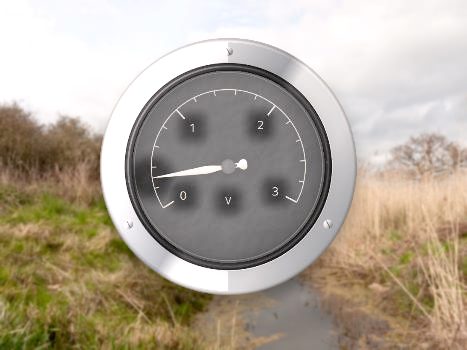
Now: 0.3
